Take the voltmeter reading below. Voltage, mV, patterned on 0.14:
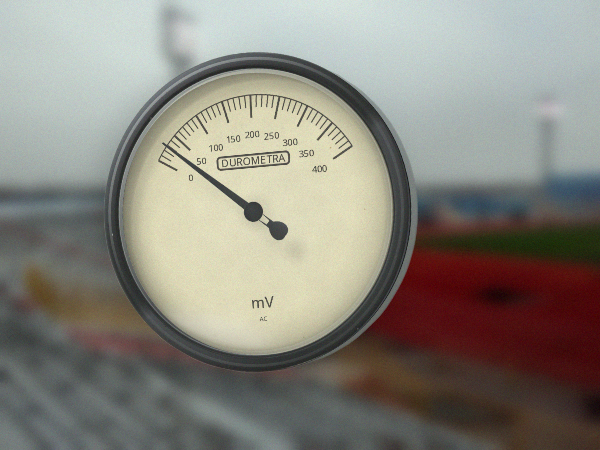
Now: 30
